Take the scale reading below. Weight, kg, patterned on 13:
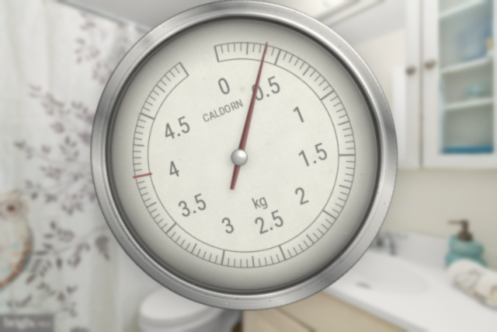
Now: 0.4
